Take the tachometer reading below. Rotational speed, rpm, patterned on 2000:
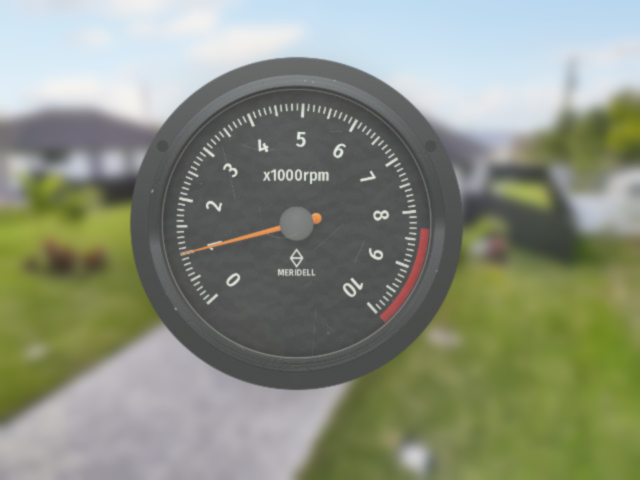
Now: 1000
